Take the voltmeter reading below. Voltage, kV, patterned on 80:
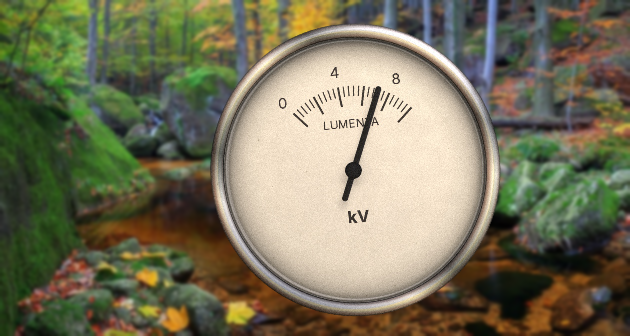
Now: 7.2
